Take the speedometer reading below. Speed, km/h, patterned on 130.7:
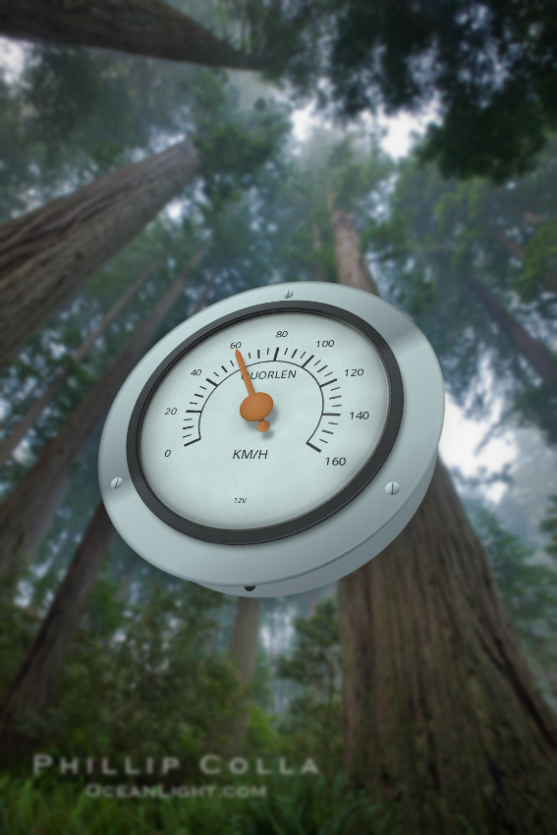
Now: 60
